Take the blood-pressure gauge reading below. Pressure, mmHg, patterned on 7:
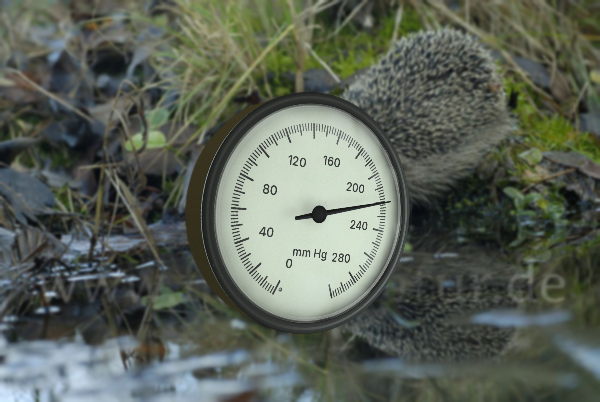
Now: 220
